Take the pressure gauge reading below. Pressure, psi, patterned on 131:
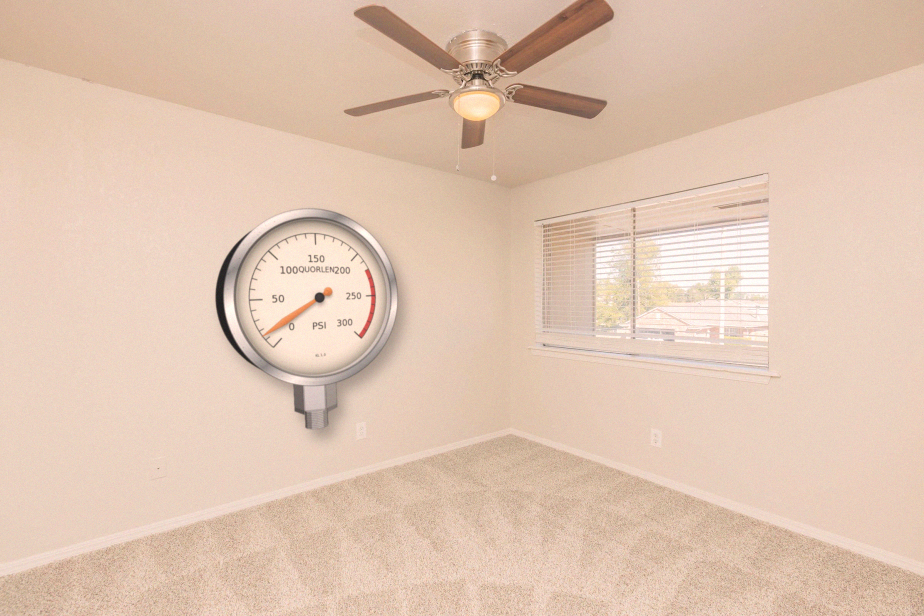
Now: 15
